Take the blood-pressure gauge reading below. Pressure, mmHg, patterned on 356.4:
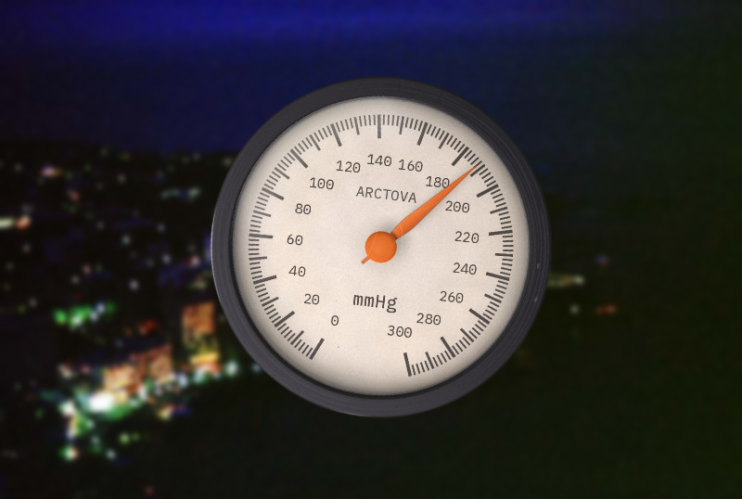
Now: 188
